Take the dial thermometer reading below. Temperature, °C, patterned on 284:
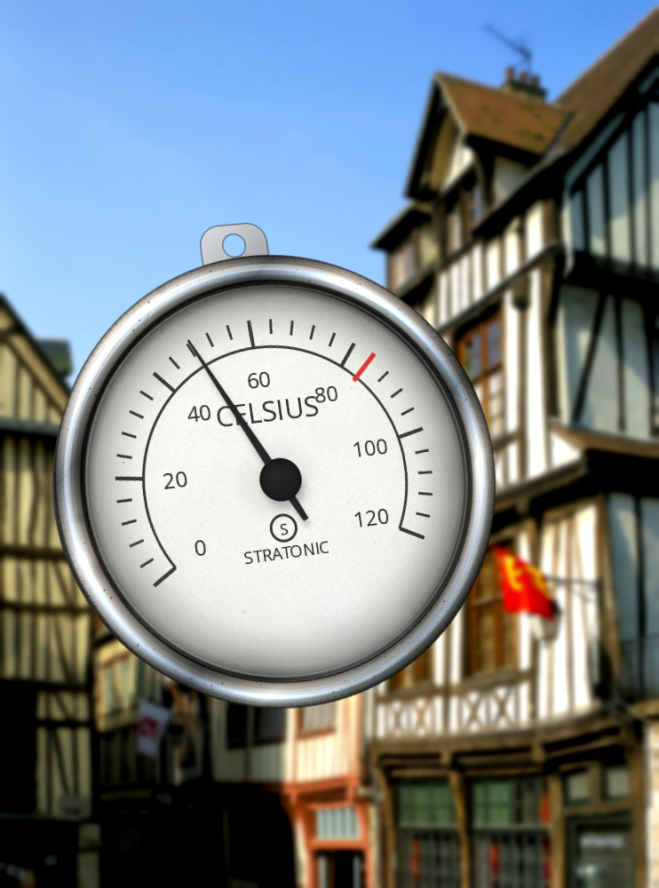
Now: 48
